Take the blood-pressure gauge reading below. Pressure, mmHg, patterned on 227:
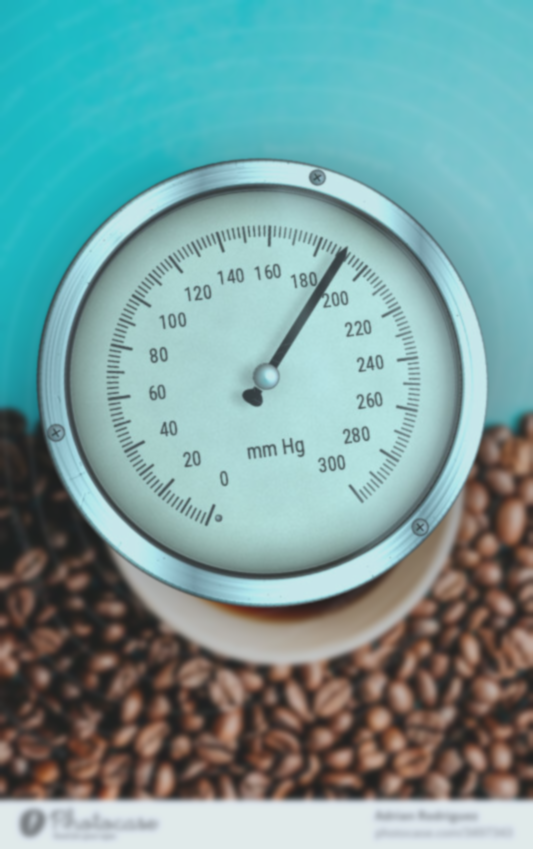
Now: 190
